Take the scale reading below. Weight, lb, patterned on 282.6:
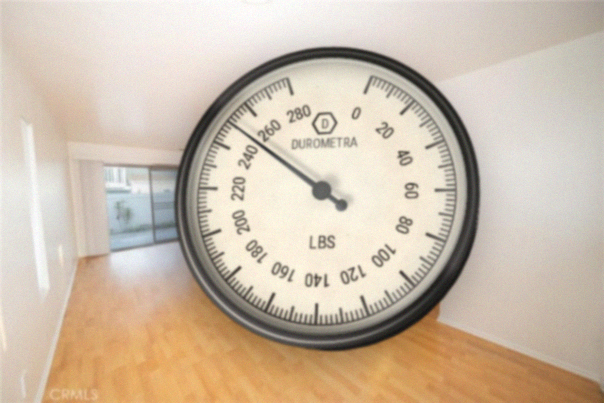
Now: 250
